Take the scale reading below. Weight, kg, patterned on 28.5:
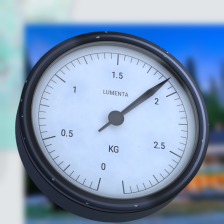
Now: 1.9
